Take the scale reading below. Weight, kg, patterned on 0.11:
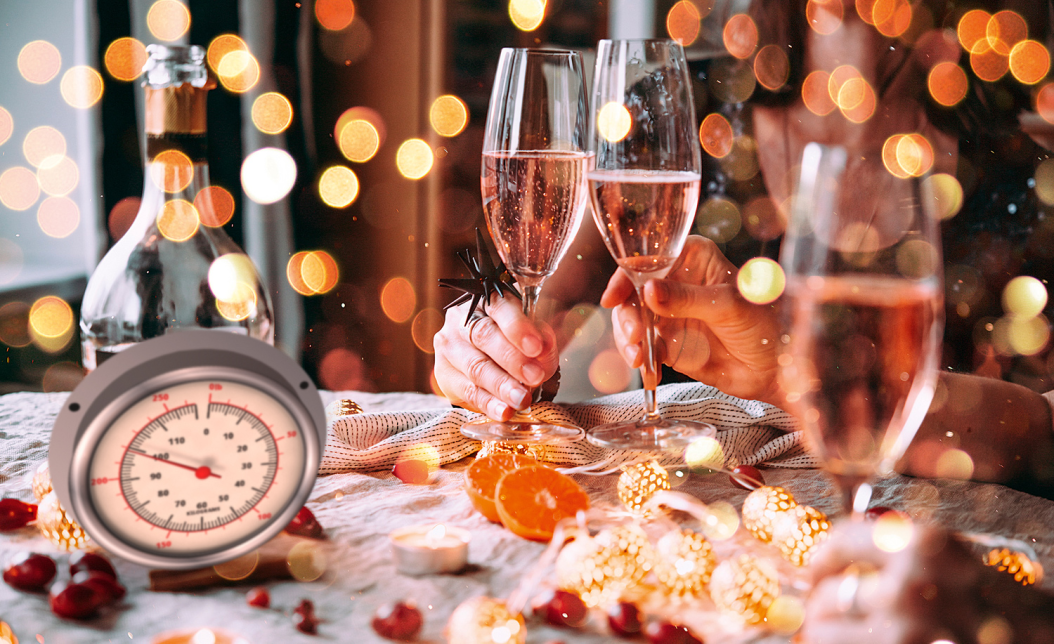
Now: 100
